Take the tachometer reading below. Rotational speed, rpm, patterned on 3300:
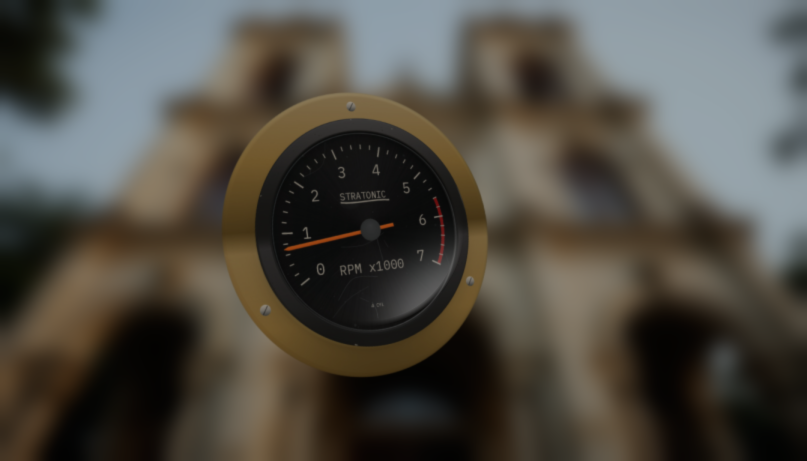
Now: 700
